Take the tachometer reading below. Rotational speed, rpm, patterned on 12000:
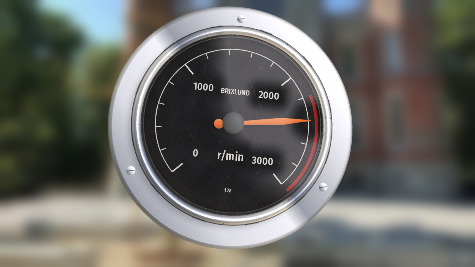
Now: 2400
